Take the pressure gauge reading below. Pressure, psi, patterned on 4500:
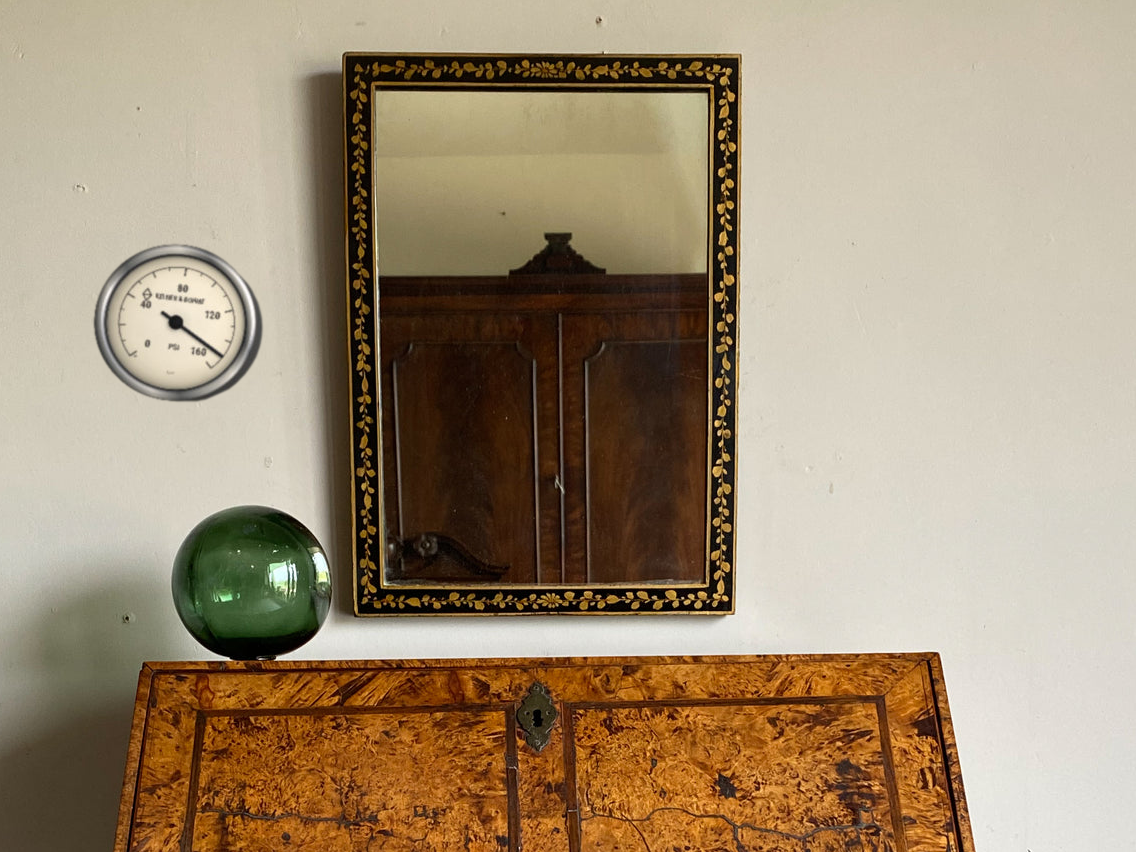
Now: 150
